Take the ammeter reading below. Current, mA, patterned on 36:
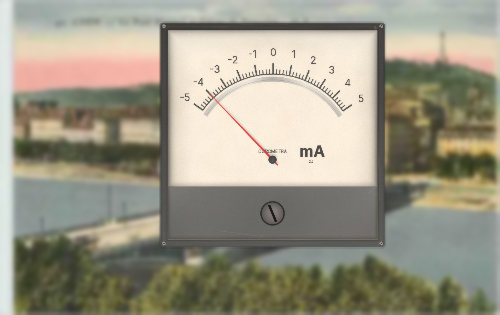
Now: -4
